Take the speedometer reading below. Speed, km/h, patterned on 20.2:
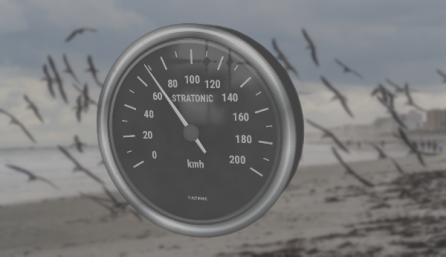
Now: 70
